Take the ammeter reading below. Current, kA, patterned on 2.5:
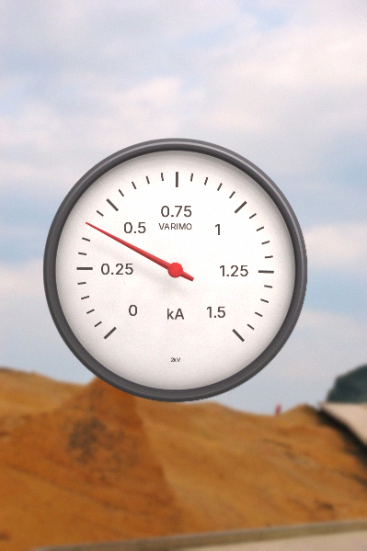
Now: 0.4
